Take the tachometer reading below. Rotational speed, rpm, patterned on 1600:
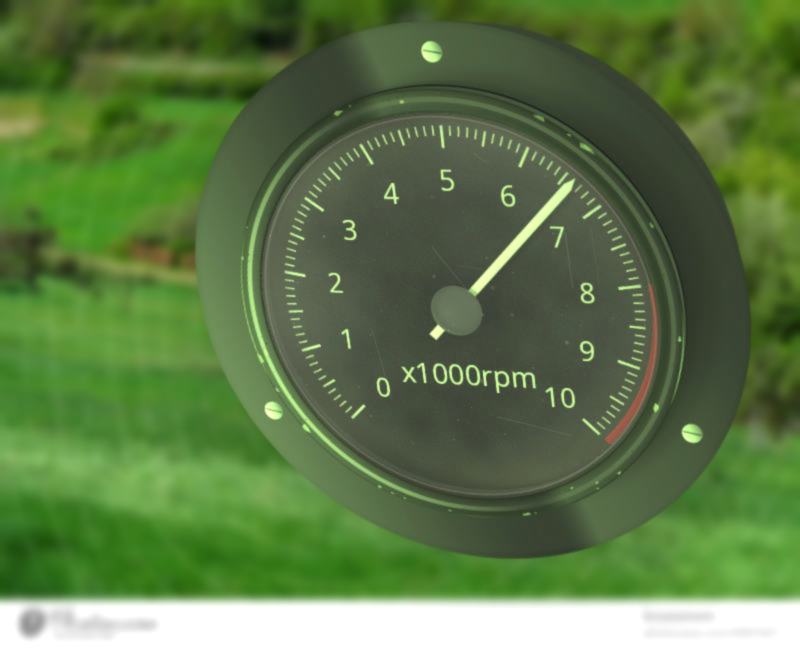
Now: 6600
